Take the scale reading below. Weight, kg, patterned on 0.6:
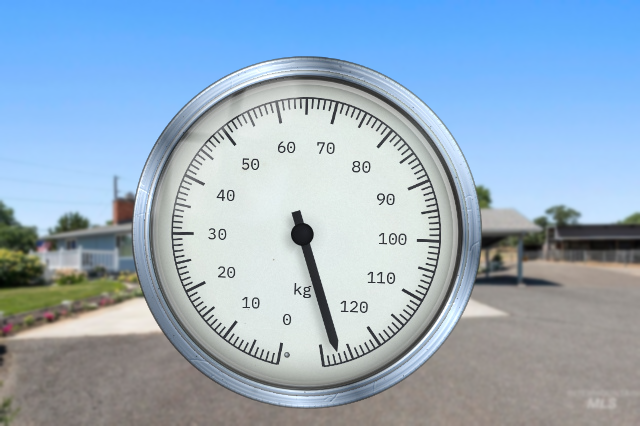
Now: 127
